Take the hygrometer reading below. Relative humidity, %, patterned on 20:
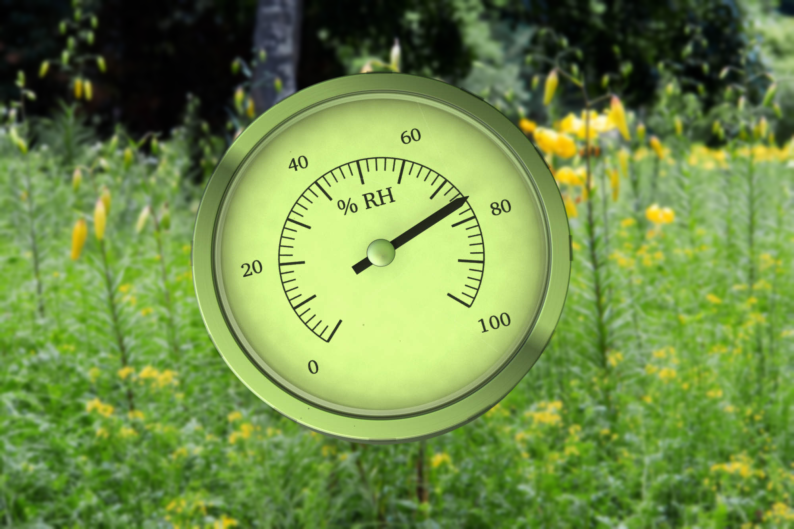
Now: 76
